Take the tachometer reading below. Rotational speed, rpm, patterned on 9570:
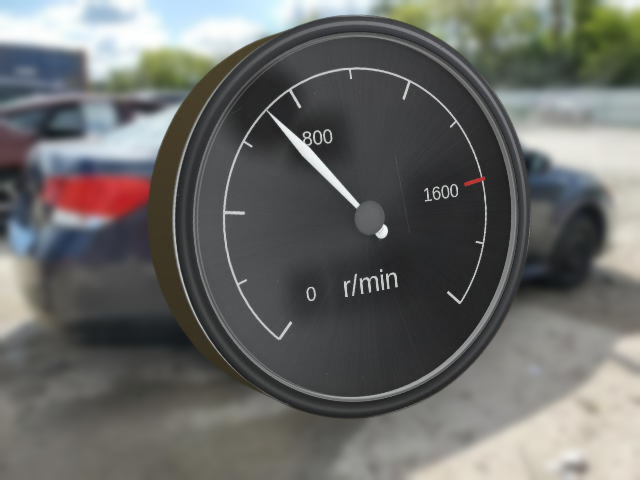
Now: 700
